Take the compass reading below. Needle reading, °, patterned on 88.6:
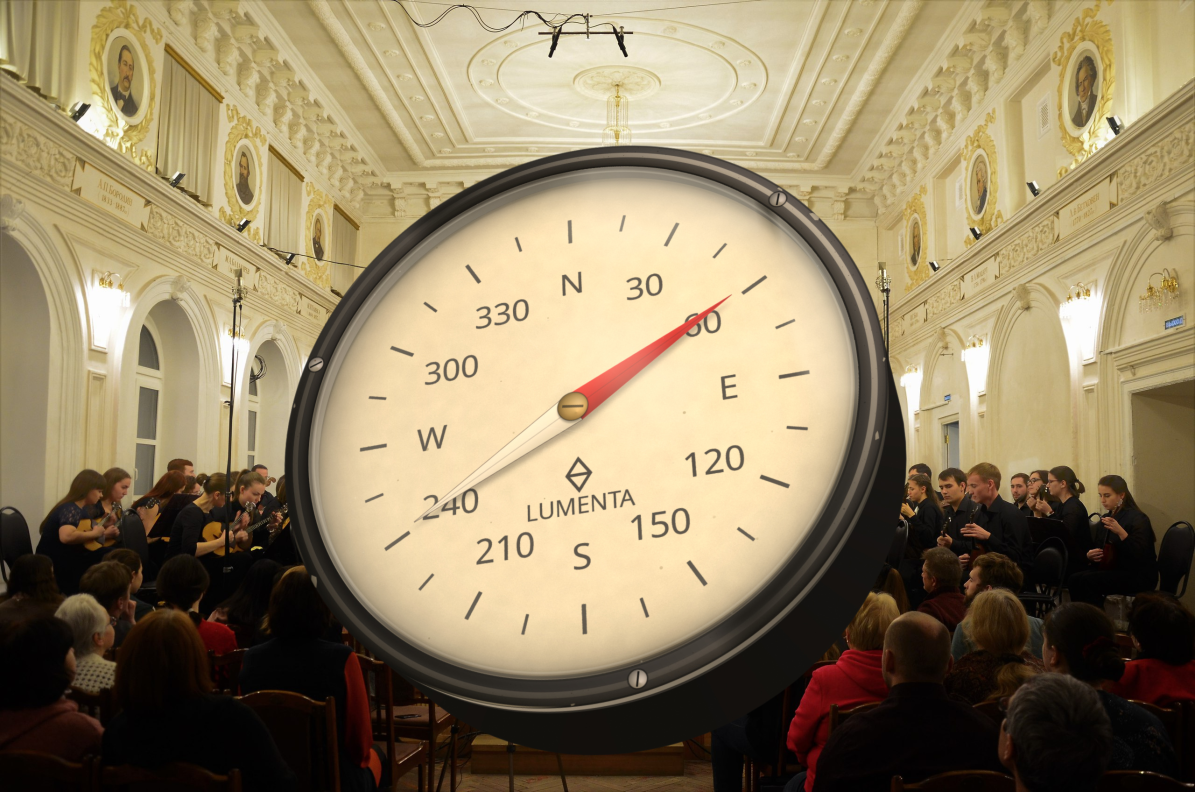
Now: 60
